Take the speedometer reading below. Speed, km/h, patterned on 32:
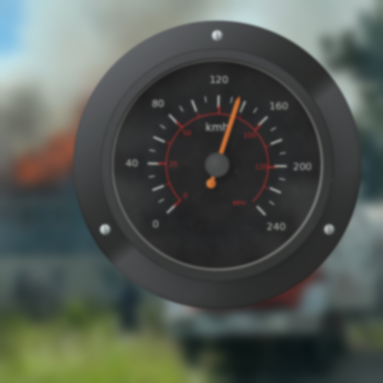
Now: 135
